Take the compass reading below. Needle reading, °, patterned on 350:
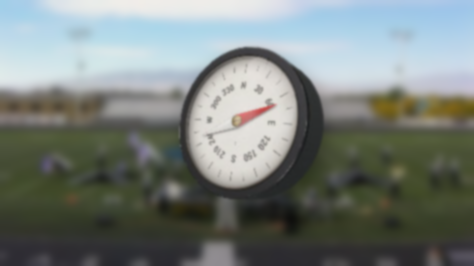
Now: 67.5
